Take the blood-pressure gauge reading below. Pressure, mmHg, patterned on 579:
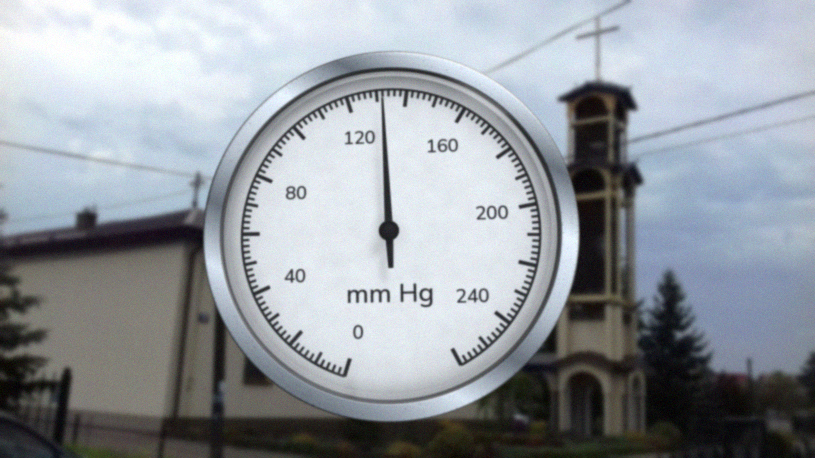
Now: 132
